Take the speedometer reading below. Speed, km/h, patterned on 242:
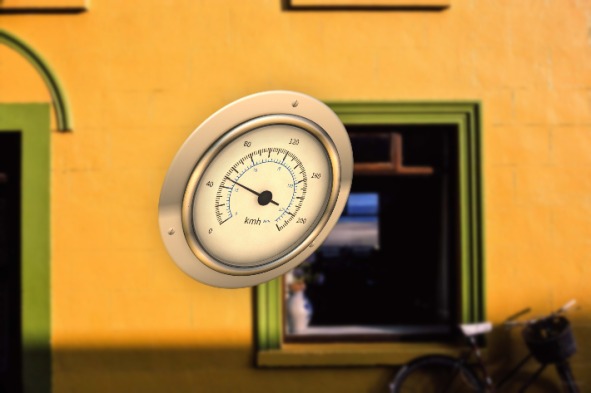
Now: 50
